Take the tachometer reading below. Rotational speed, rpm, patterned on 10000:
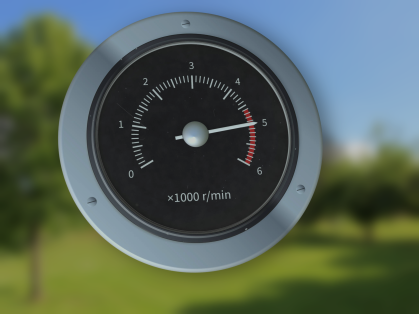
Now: 5000
